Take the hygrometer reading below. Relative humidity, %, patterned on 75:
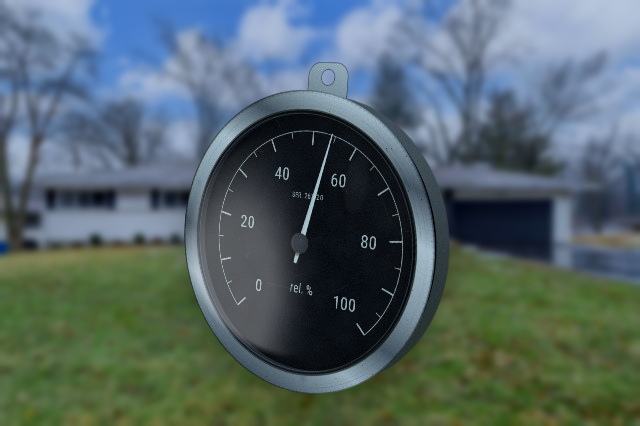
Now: 55
